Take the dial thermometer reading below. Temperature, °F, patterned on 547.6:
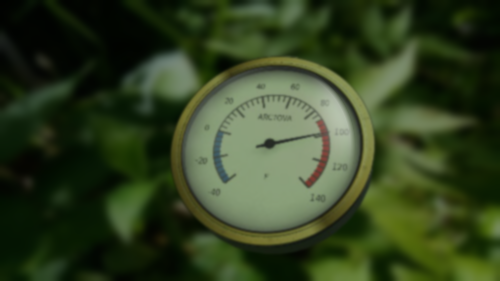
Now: 100
